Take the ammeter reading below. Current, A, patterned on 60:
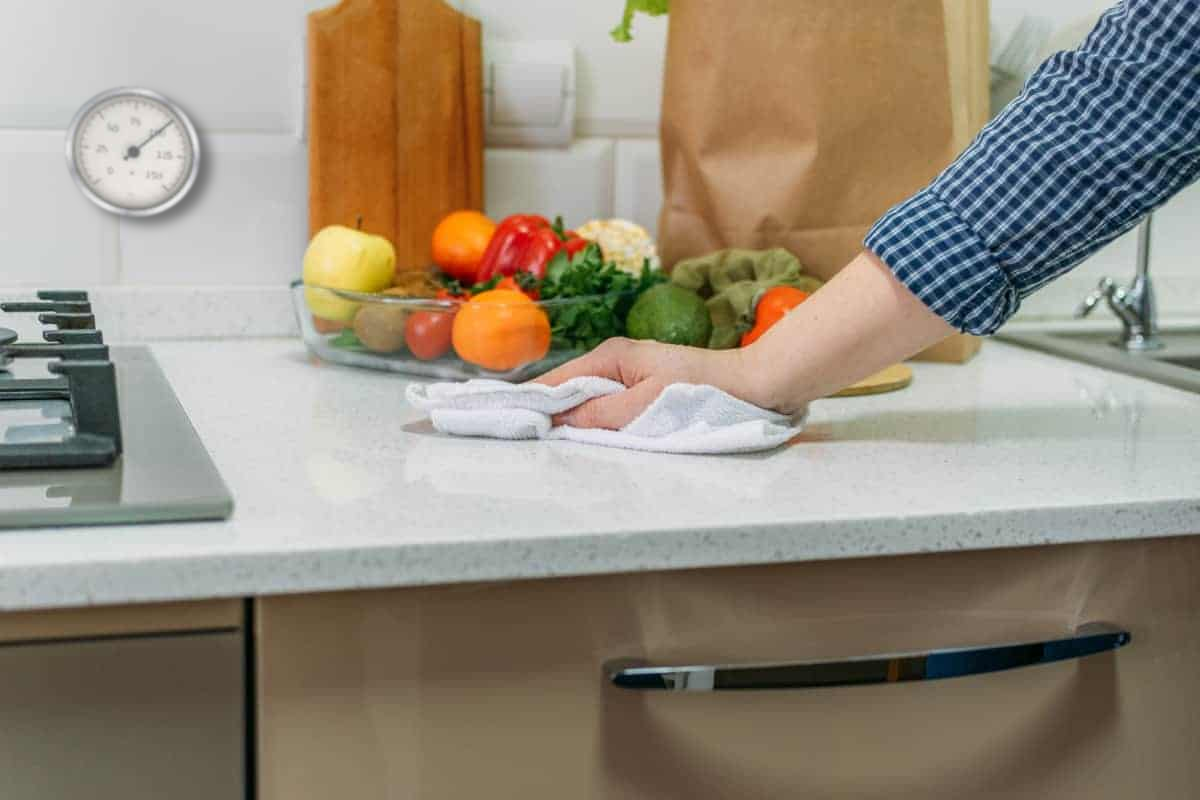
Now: 100
